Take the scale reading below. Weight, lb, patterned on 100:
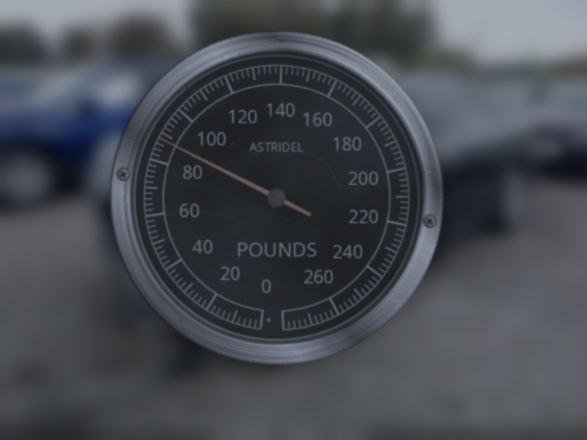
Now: 88
